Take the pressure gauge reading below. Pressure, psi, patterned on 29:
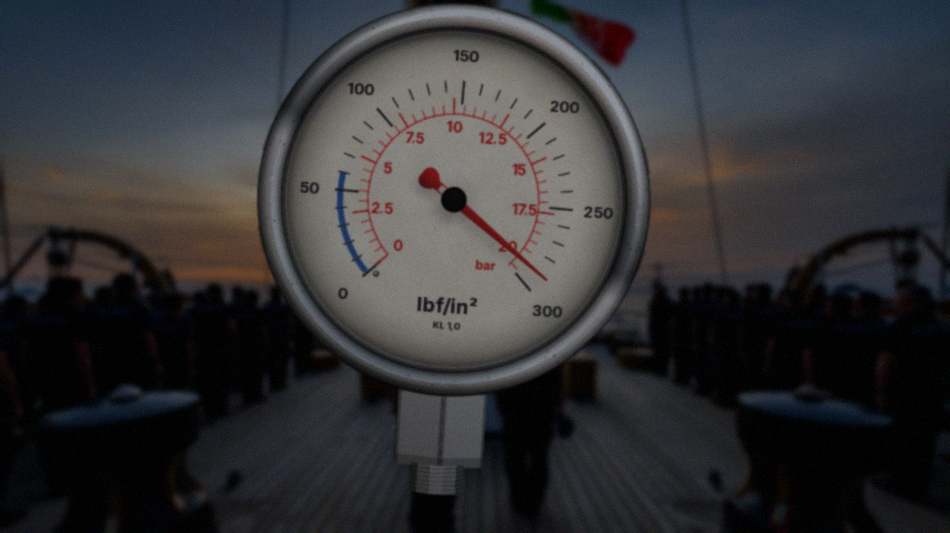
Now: 290
